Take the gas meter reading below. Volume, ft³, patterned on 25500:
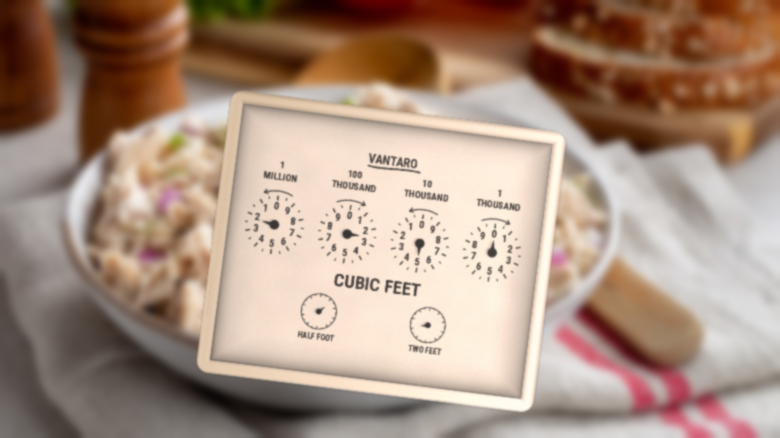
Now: 225000
